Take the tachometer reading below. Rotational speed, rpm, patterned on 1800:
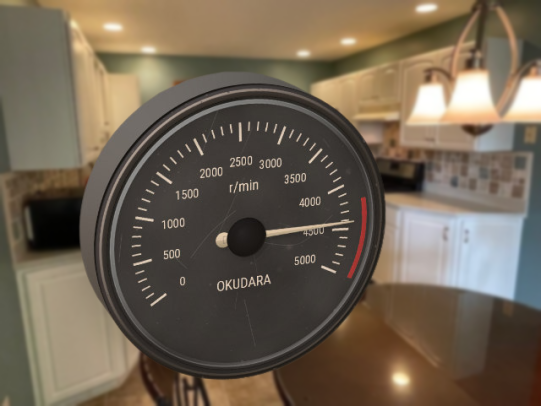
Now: 4400
